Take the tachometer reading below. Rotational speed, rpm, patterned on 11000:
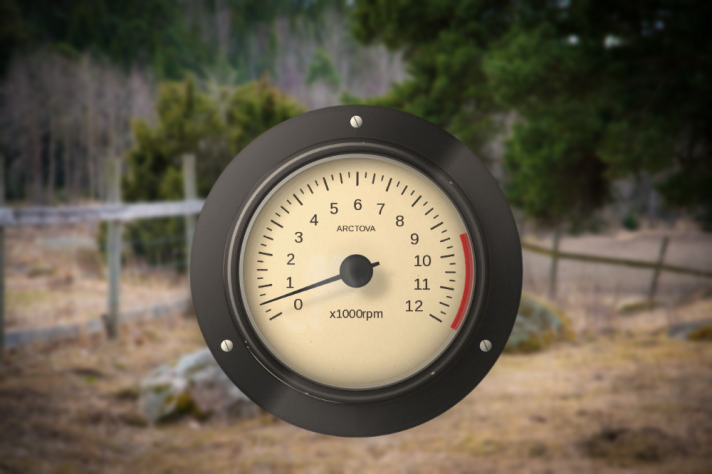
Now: 500
